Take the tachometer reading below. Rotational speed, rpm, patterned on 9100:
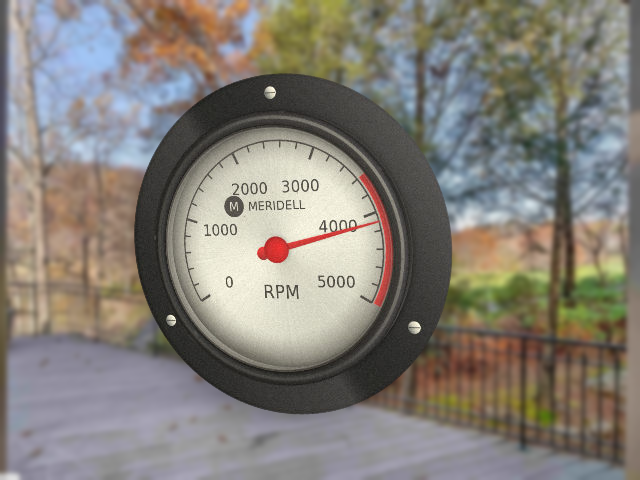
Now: 4100
